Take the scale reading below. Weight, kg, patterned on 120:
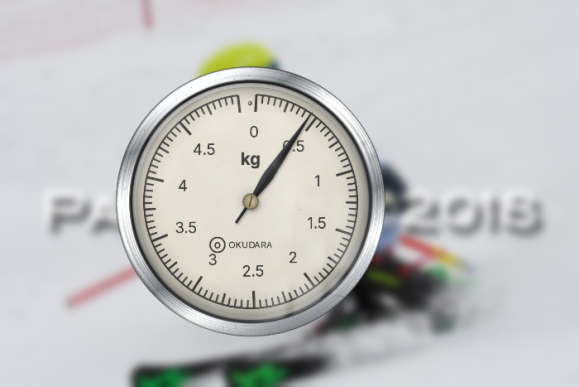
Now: 0.45
